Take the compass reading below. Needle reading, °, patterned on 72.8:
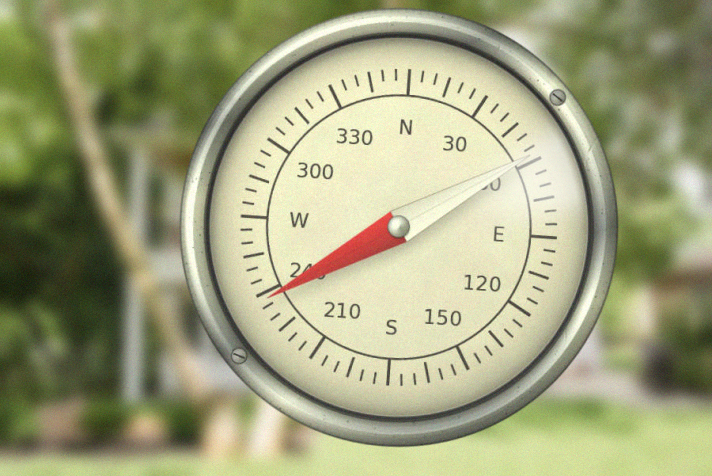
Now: 237.5
